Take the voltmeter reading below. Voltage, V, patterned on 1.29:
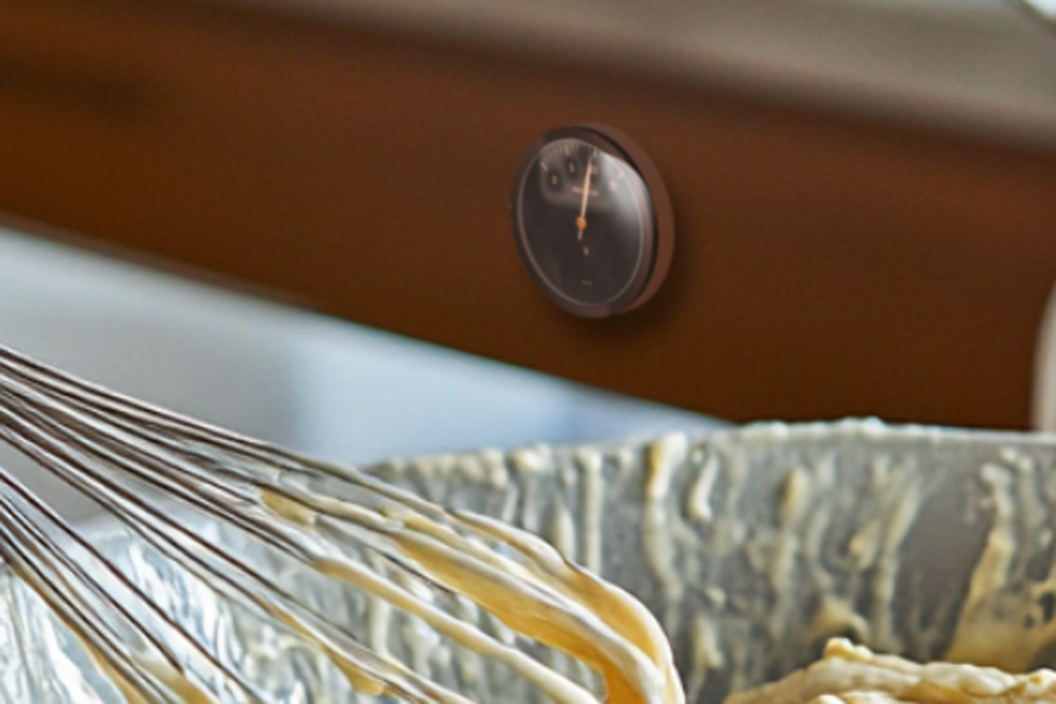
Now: 10
